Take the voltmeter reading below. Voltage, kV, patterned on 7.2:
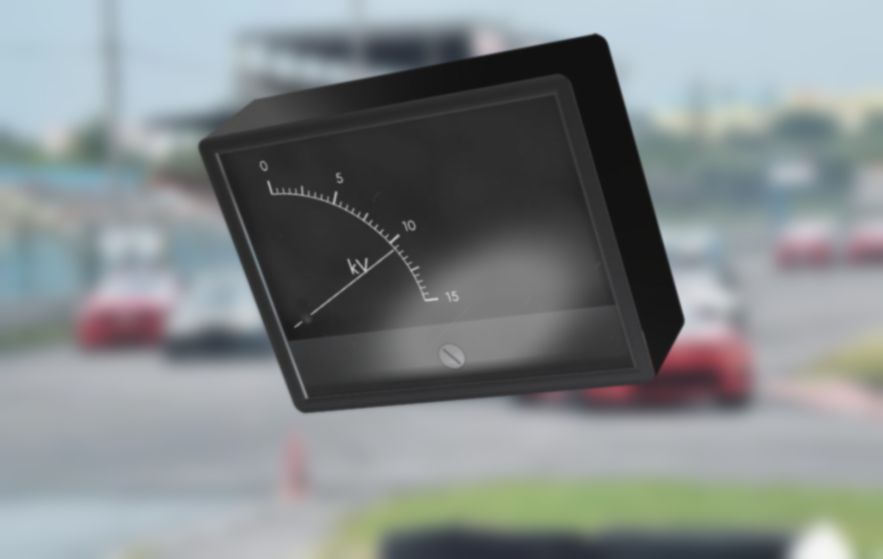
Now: 10.5
